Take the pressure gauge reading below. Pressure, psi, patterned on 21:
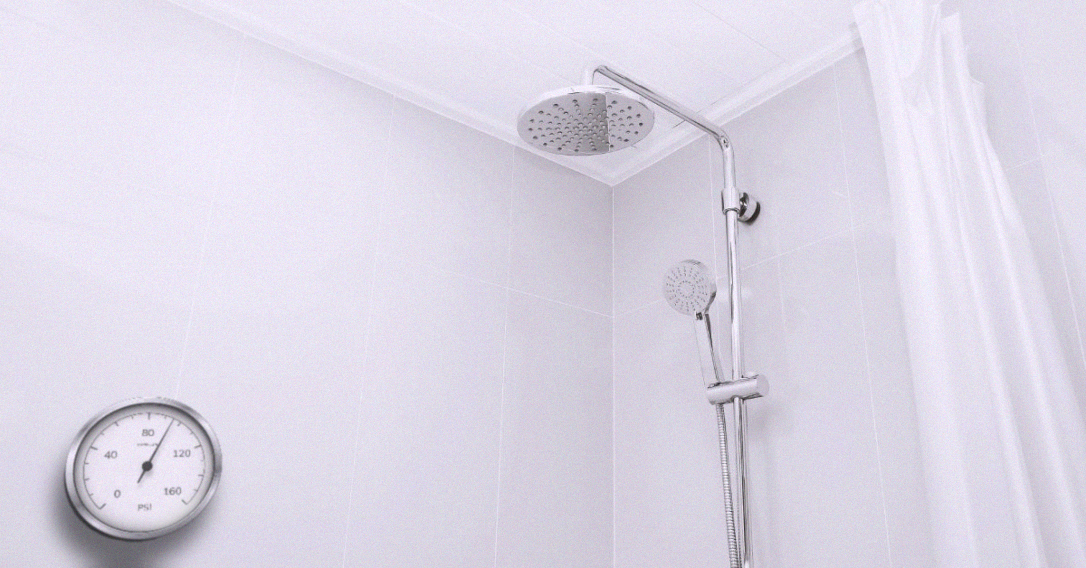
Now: 95
